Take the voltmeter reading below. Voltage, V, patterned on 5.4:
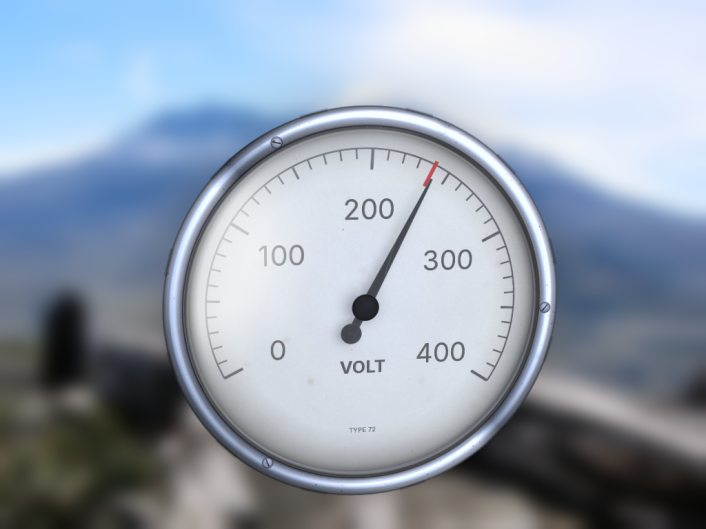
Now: 240
